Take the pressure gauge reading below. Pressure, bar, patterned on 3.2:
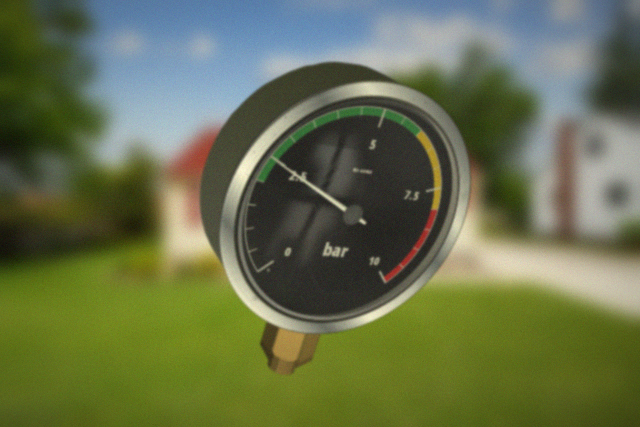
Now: 2.5
